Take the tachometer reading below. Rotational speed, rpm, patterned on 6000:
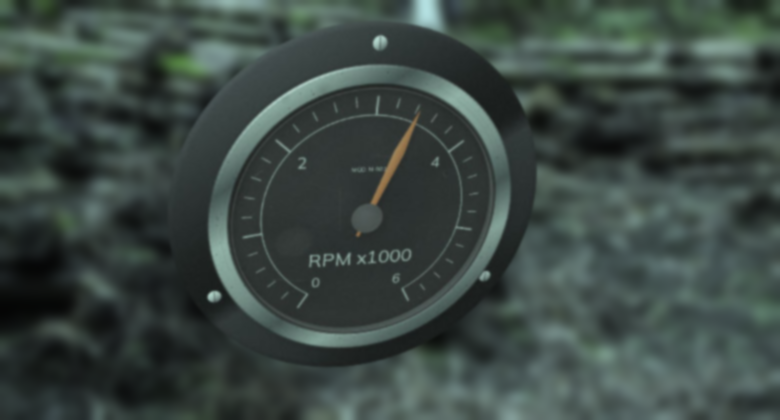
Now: 3400
